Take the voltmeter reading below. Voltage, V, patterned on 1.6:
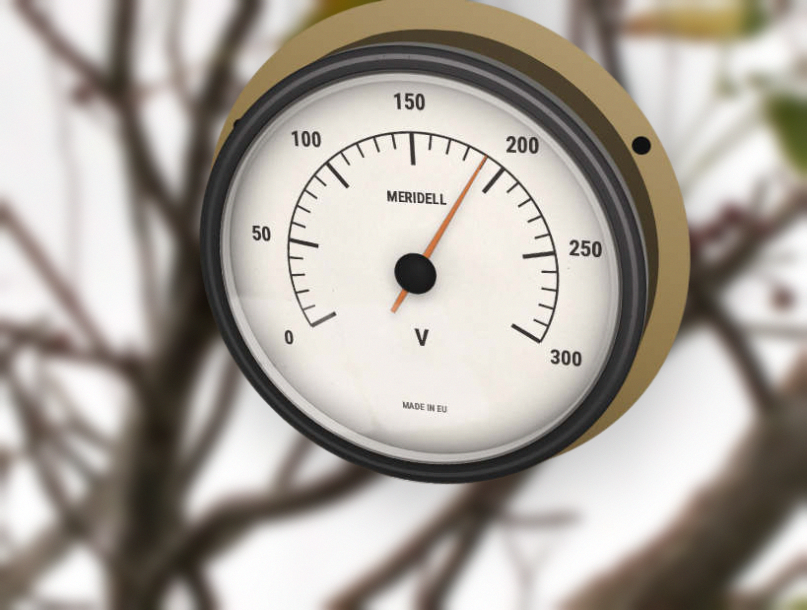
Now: 190
